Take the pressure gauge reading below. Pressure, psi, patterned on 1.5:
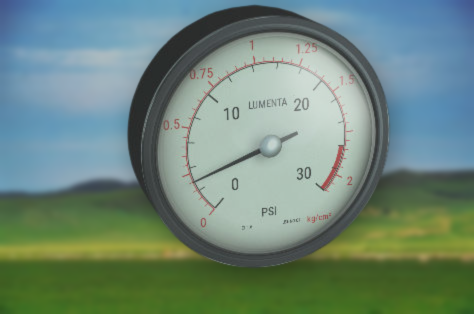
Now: 3
